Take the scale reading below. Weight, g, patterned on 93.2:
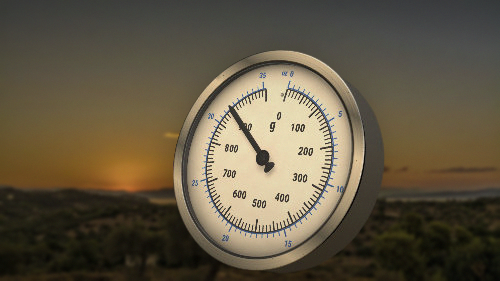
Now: 900
